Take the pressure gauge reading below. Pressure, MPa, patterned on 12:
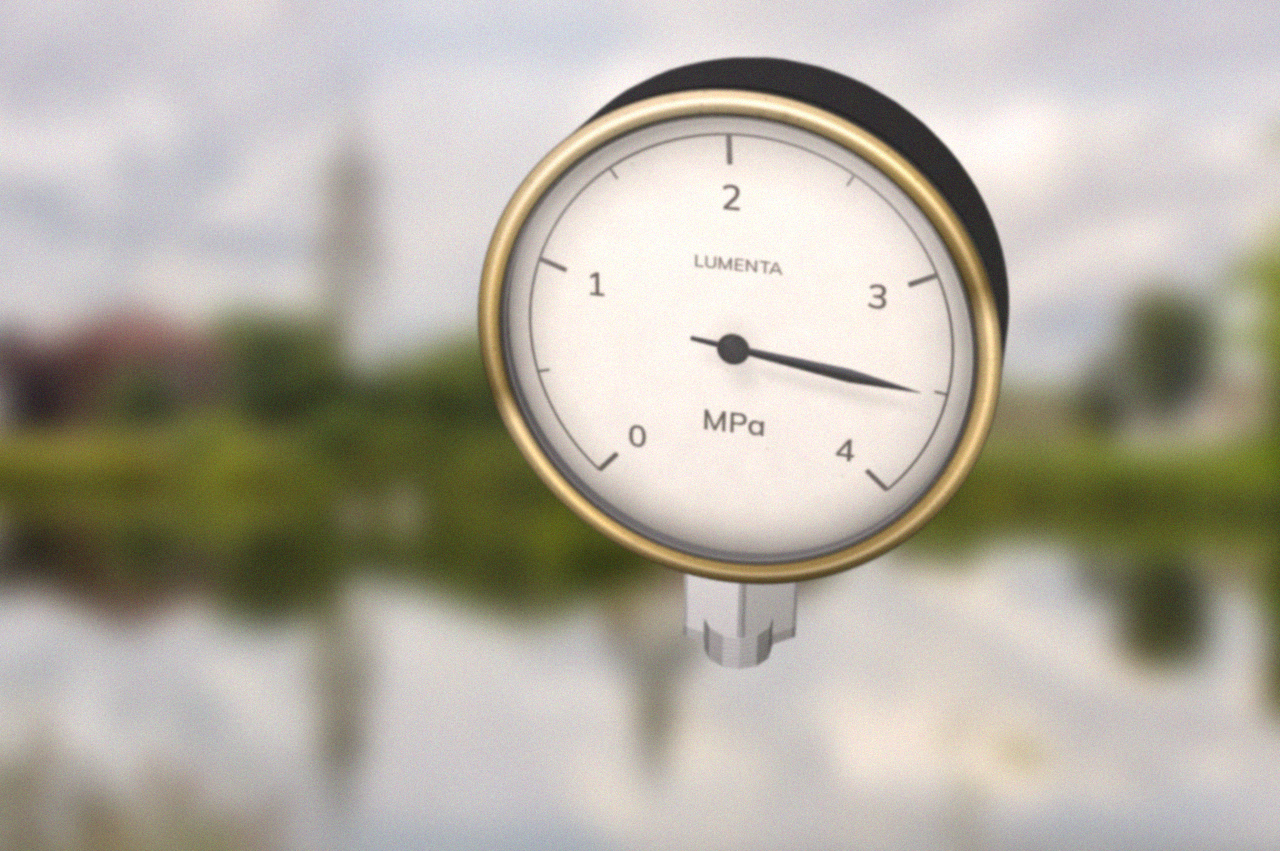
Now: 3.5
